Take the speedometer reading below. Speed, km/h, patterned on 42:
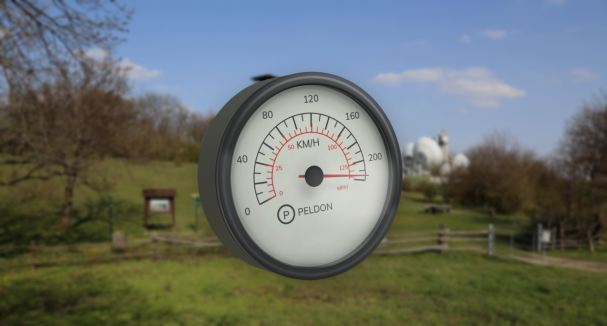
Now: 215
